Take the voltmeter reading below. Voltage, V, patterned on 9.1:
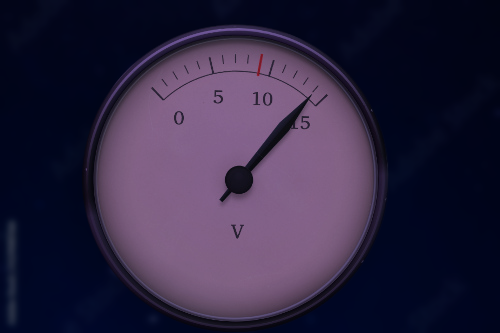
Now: 14
